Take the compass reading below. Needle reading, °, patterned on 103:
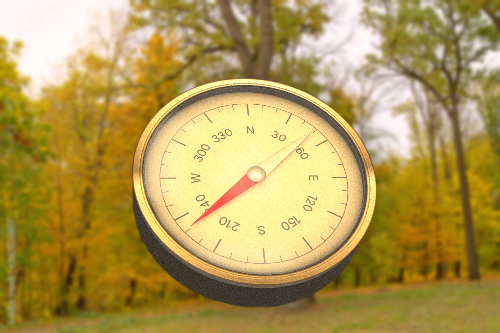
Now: 230
